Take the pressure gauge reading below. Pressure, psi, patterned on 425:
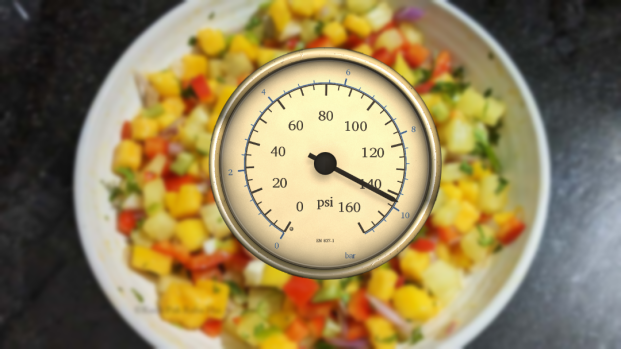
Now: 142.5
